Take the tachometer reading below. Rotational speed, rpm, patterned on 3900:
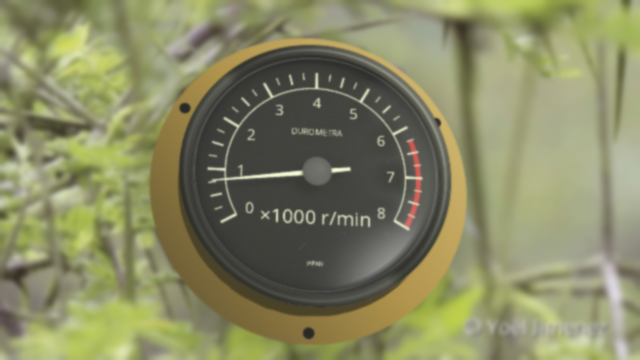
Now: 750
